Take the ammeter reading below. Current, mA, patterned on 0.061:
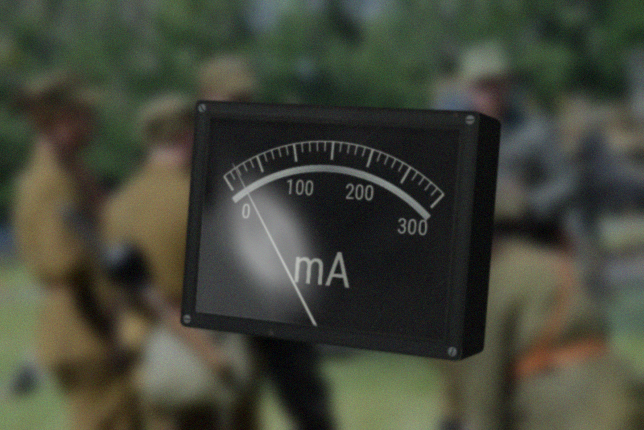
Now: 20
